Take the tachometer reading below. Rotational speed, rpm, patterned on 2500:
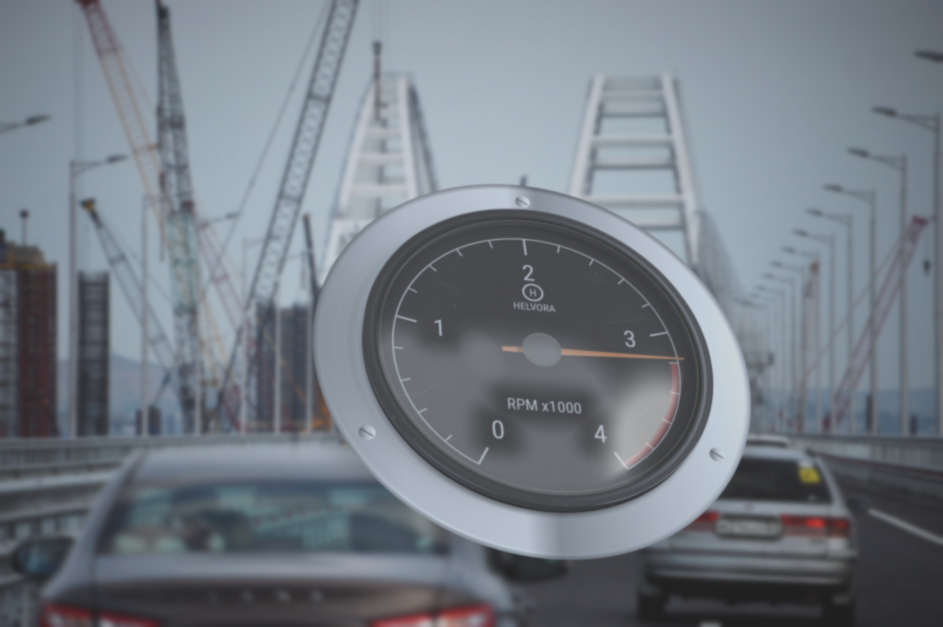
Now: 3200
